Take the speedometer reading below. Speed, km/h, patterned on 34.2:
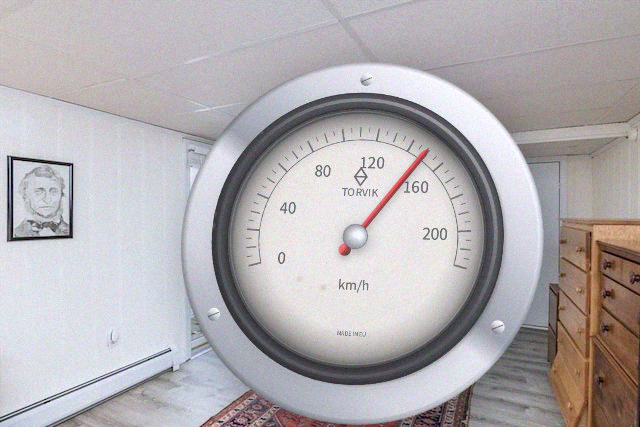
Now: 150
